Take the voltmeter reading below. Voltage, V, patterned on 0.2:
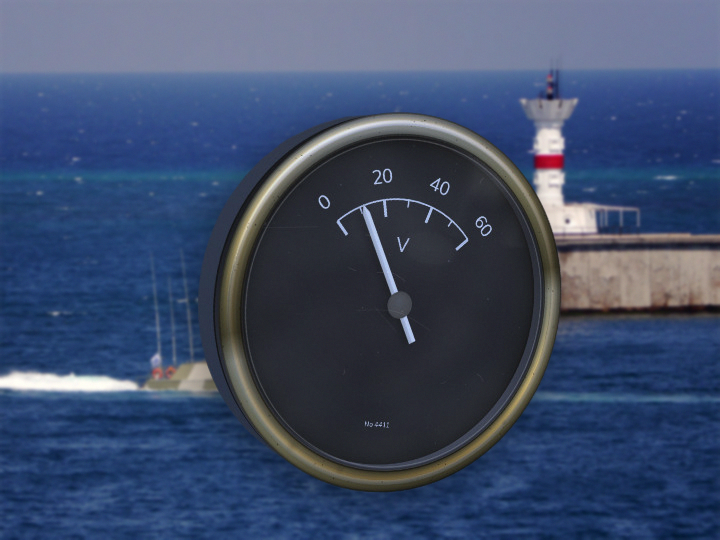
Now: 10
